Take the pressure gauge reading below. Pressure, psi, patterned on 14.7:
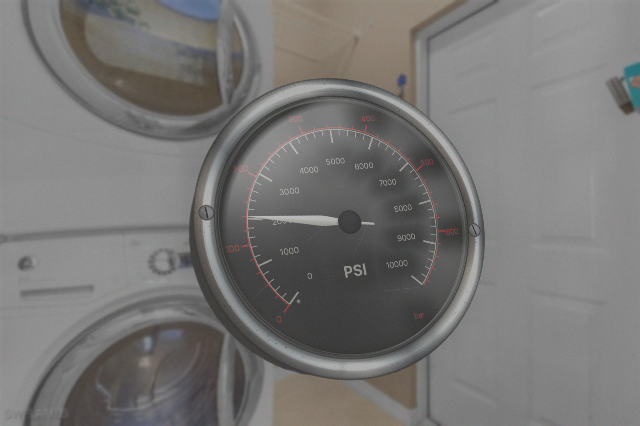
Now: 2000
